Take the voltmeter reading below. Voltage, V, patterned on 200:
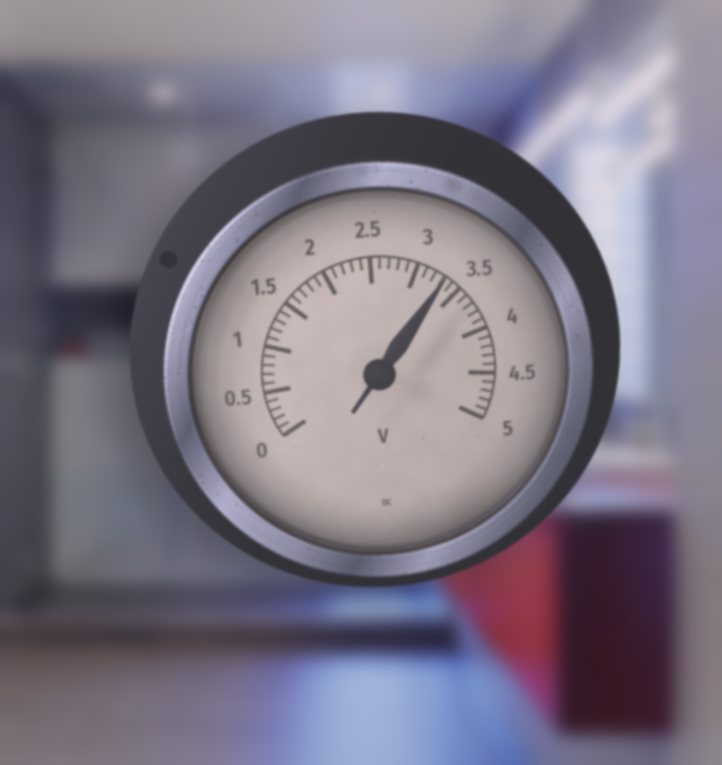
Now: 3.3
